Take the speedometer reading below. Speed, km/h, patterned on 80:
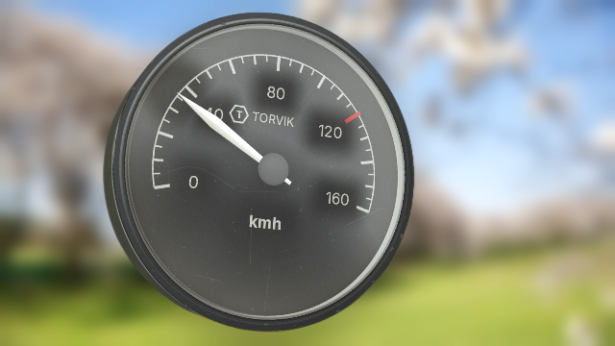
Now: 35
